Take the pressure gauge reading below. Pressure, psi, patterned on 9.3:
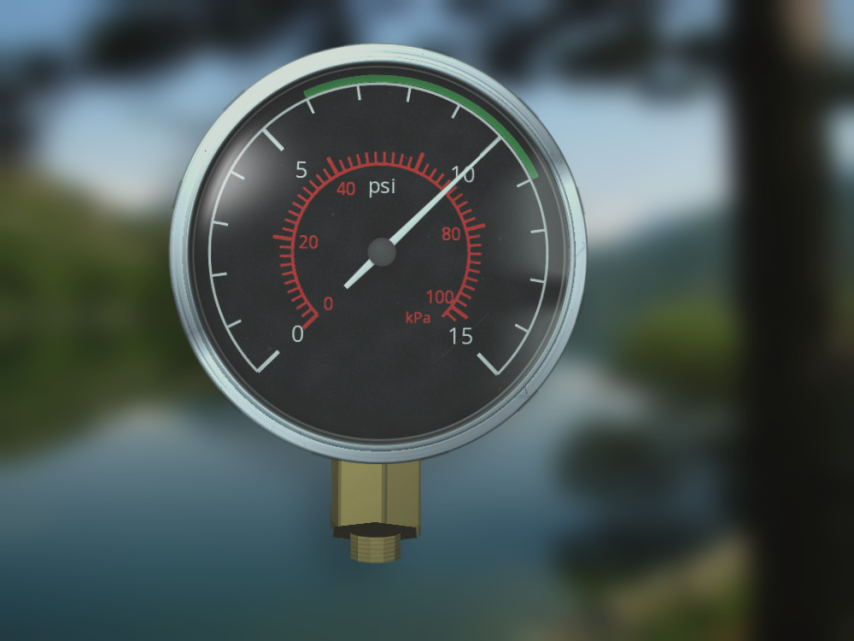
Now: 10
